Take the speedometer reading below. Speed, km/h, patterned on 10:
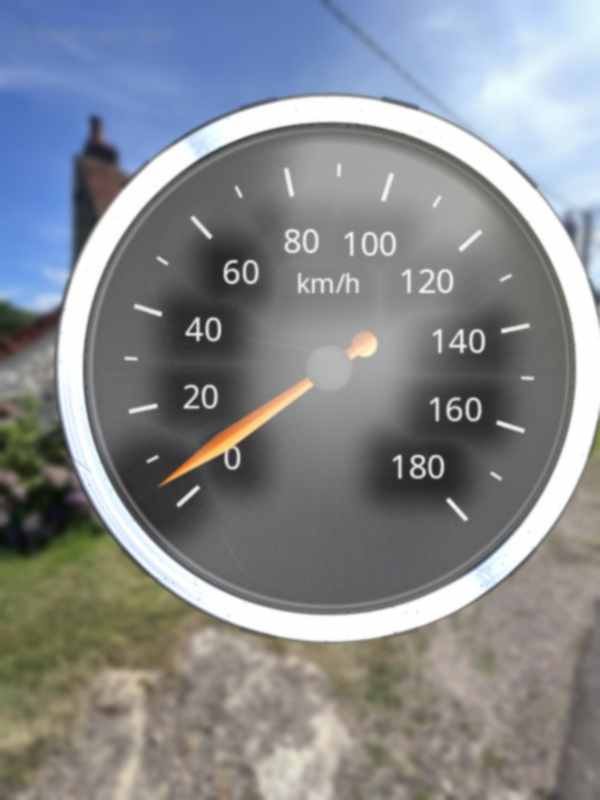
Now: 5
